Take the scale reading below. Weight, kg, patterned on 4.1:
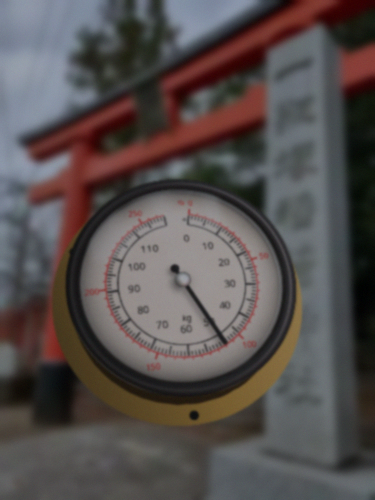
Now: 50
